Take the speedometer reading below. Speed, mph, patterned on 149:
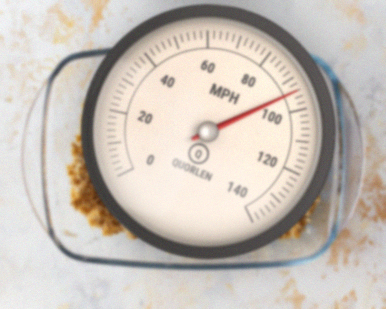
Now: 94
